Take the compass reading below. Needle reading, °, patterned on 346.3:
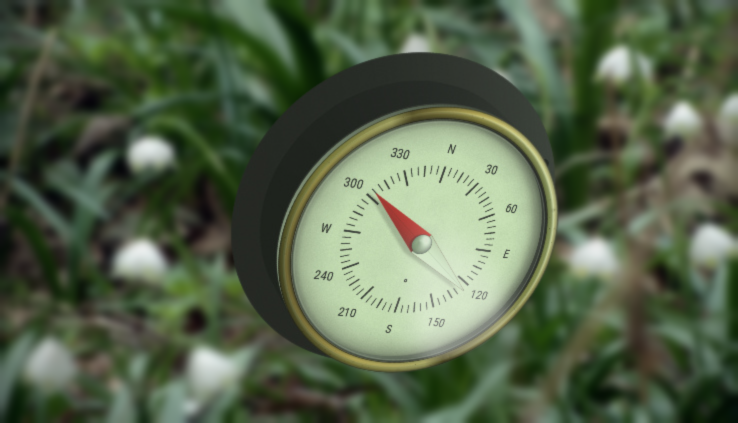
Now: 305
